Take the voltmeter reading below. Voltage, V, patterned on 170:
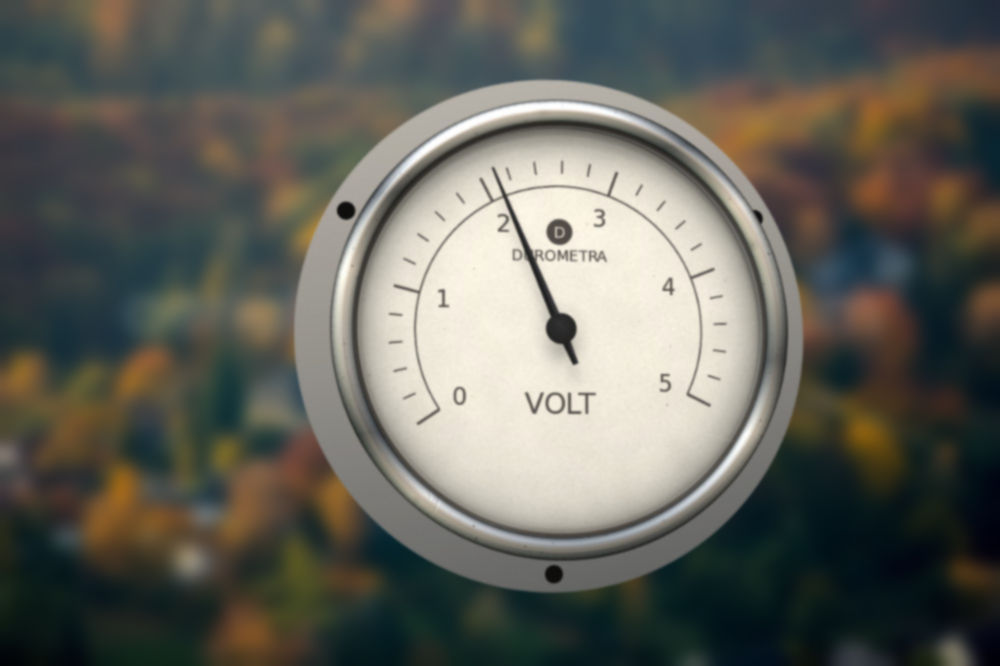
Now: 2.1
